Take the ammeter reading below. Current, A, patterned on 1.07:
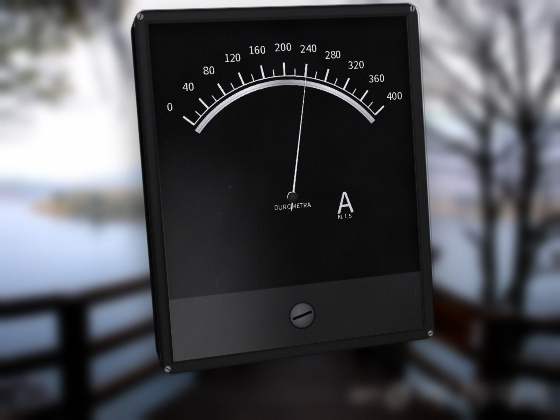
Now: 240
